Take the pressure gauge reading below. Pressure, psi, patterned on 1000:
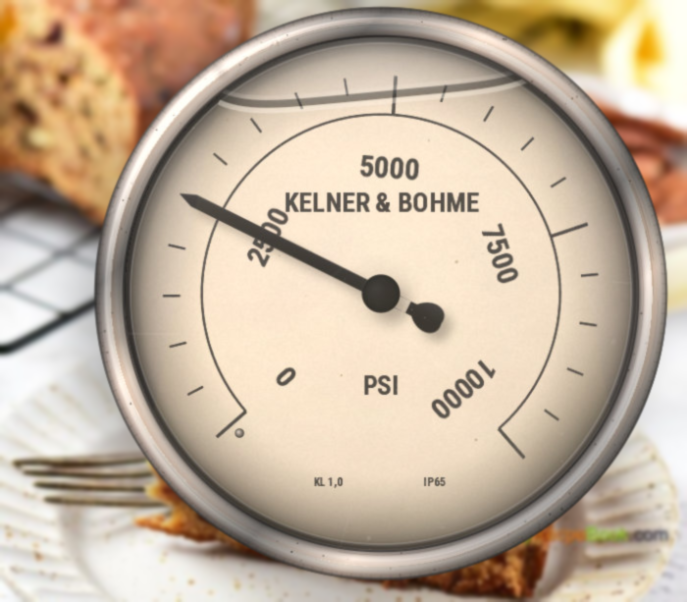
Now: 2500
